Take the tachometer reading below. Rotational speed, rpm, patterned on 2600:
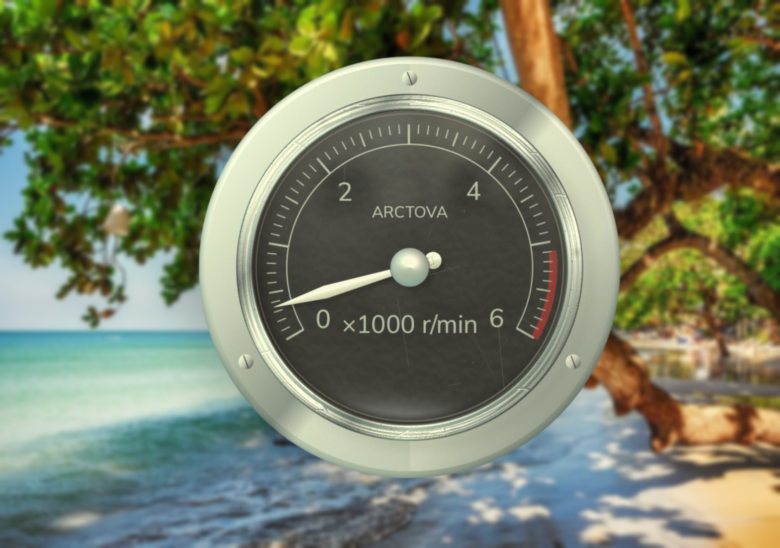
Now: 350
